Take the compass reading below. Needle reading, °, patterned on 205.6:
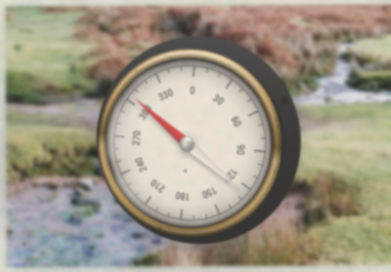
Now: 305
